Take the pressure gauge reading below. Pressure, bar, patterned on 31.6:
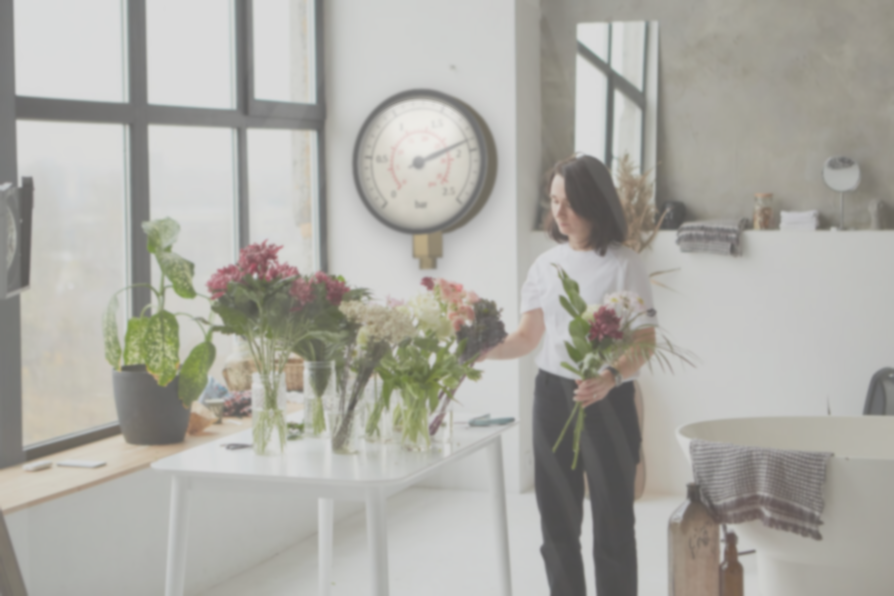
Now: 1.9
